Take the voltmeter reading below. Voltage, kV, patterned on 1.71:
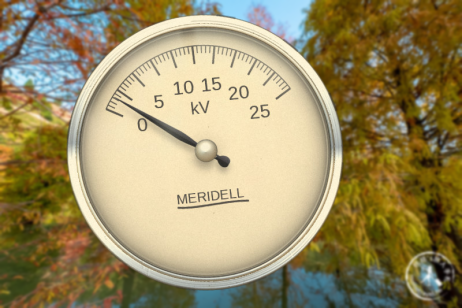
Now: 1.5
